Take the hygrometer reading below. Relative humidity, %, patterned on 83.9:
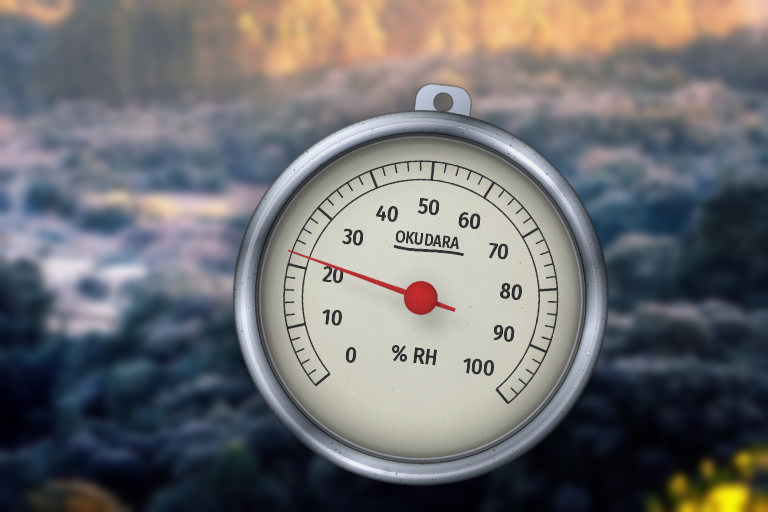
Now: 22
